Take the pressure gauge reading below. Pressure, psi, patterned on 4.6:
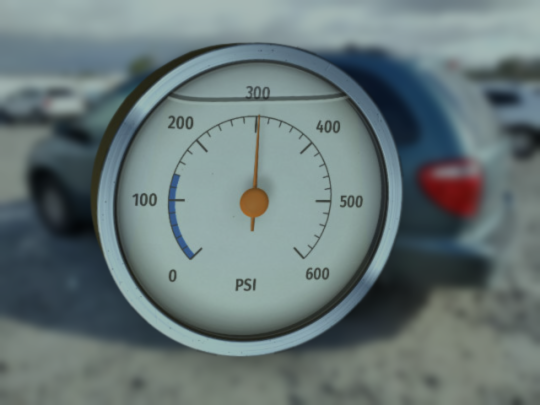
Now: 300
